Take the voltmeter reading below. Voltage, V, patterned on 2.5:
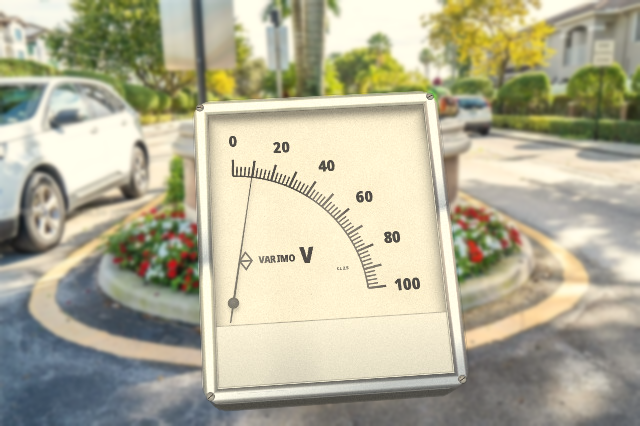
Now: 10
